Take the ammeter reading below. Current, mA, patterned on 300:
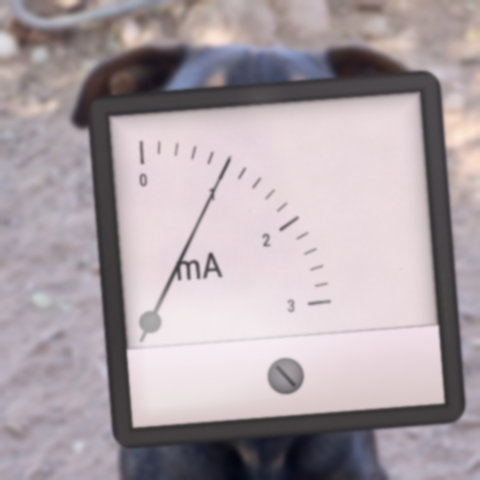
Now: 1
